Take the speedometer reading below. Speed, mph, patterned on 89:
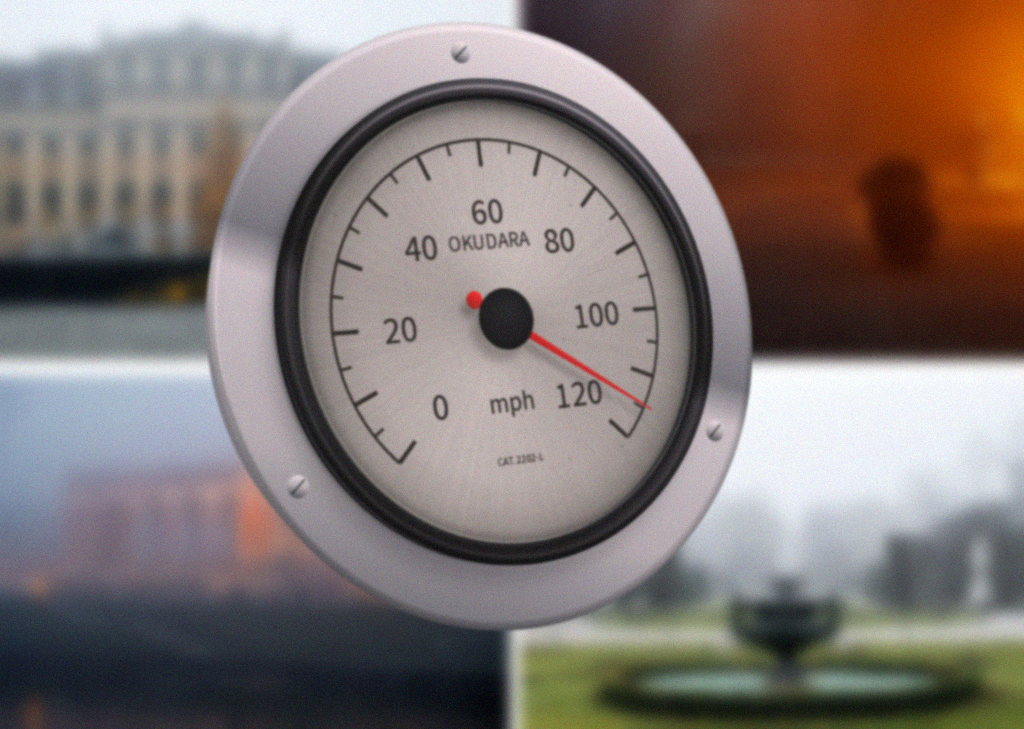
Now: 115
